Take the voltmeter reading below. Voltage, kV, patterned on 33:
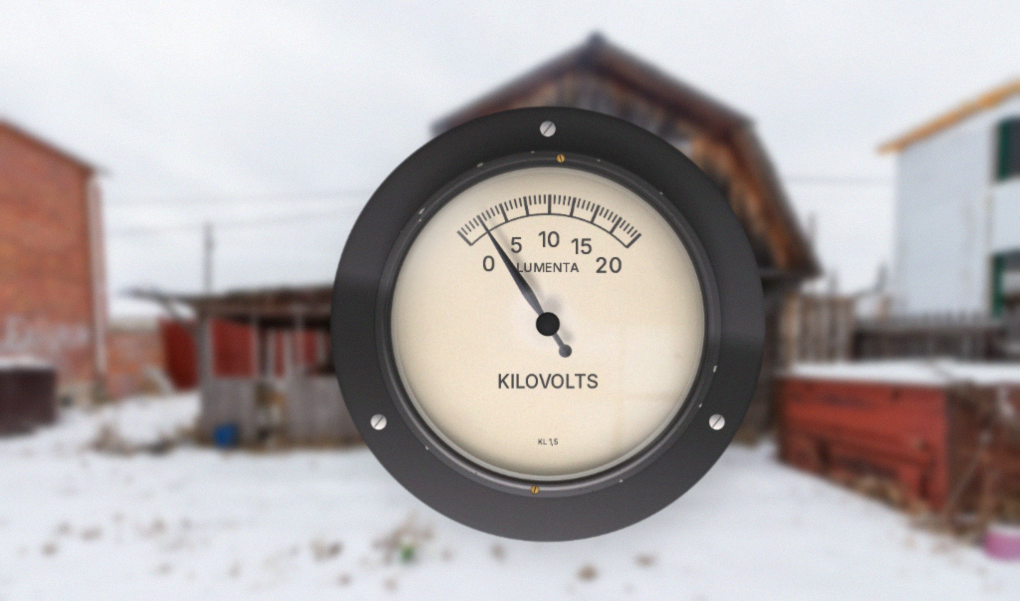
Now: 2.5
